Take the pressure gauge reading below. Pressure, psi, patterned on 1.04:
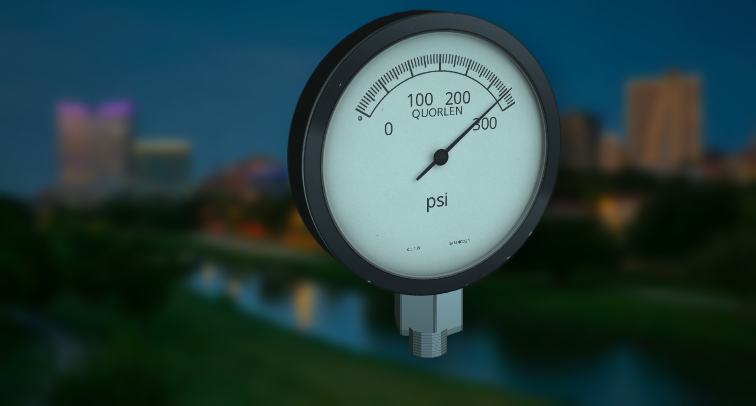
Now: 275
